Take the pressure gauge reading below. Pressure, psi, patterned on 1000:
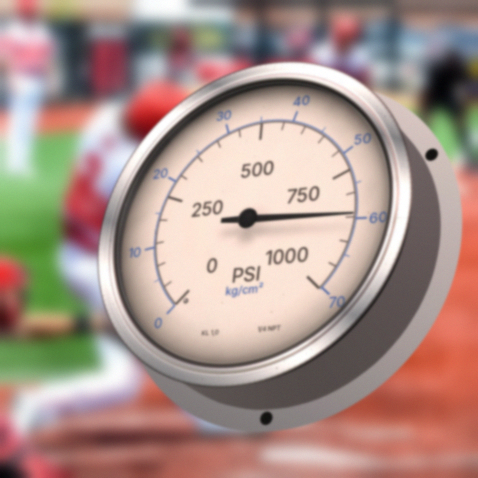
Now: 850
